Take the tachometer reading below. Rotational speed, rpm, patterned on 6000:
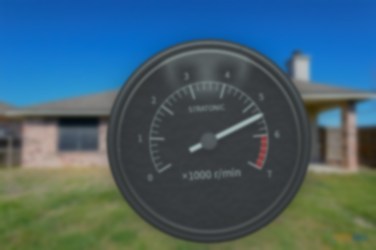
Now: 5400
